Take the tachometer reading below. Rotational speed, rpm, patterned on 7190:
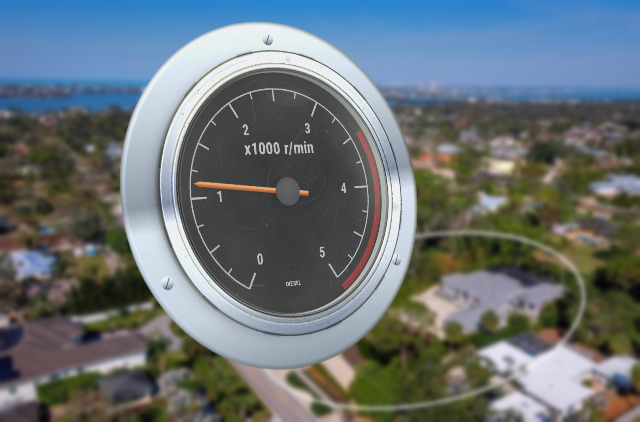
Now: 1125
